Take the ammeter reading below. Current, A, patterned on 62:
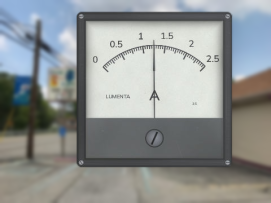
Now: 1.25
